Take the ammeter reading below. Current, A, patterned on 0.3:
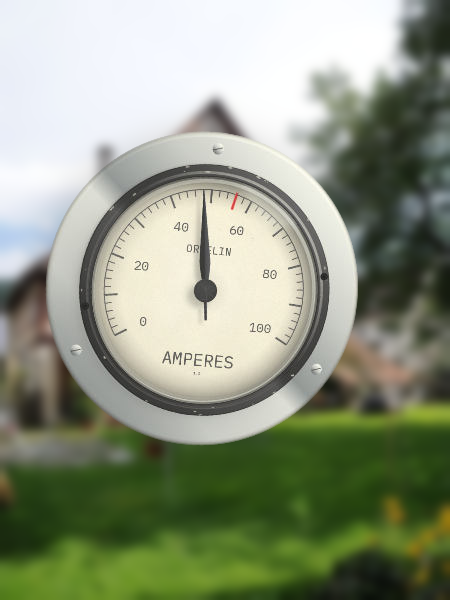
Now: 48
